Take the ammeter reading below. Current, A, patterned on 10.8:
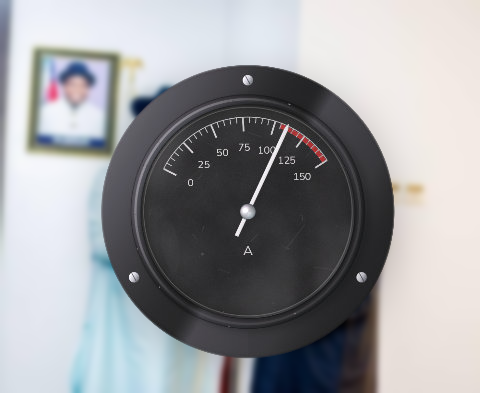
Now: 110
